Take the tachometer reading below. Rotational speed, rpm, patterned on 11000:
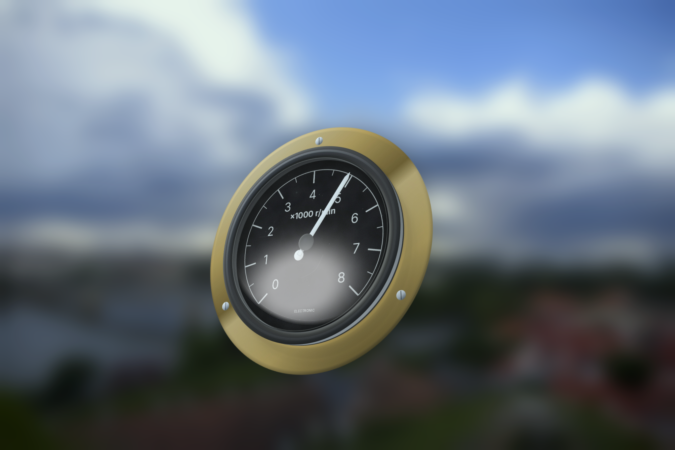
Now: 5000
